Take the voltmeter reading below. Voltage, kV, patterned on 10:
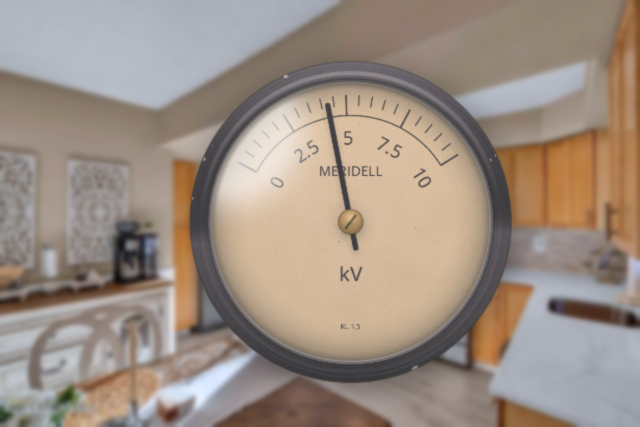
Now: 4.25
